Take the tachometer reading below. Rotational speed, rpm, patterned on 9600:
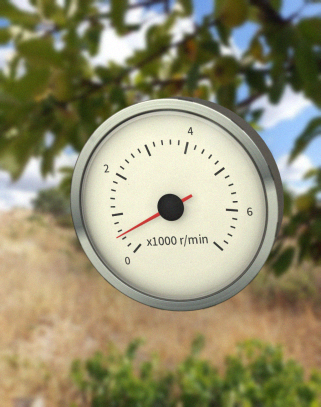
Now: 500
